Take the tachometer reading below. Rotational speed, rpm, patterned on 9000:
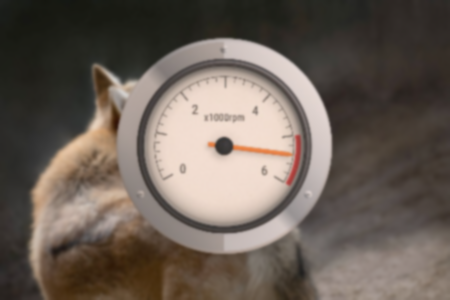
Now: 5400
